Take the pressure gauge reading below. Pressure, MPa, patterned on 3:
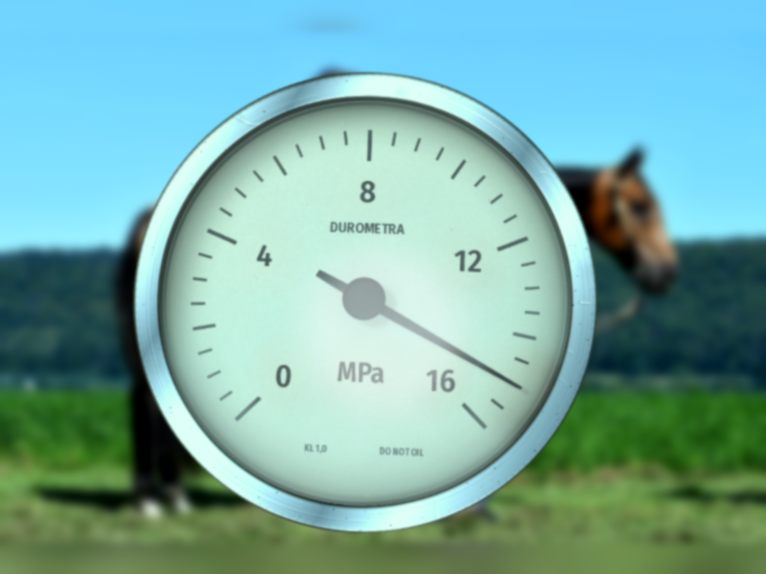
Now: 15
